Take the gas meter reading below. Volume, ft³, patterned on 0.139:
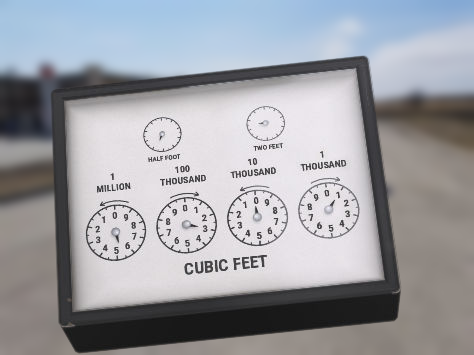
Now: 530100
